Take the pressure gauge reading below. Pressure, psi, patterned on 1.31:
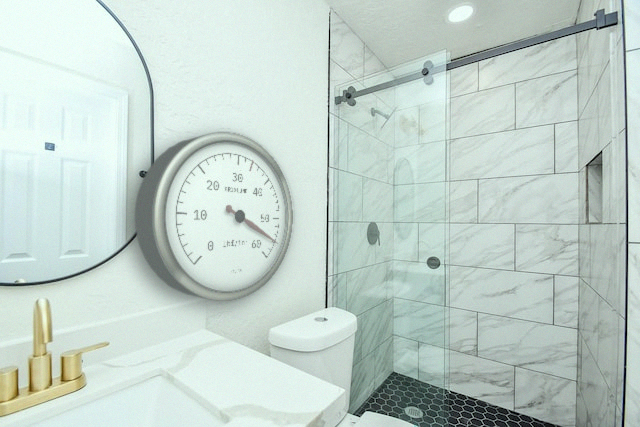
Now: 56
